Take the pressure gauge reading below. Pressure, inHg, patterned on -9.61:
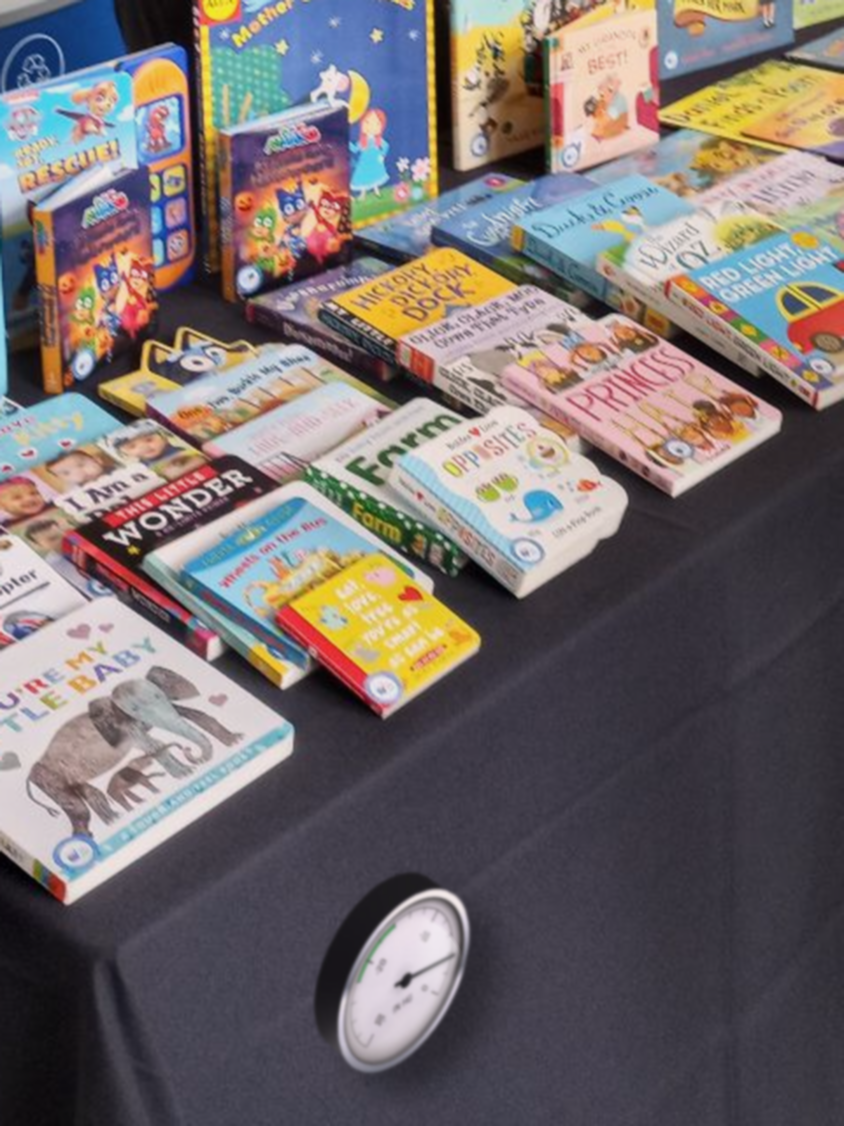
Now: -4
